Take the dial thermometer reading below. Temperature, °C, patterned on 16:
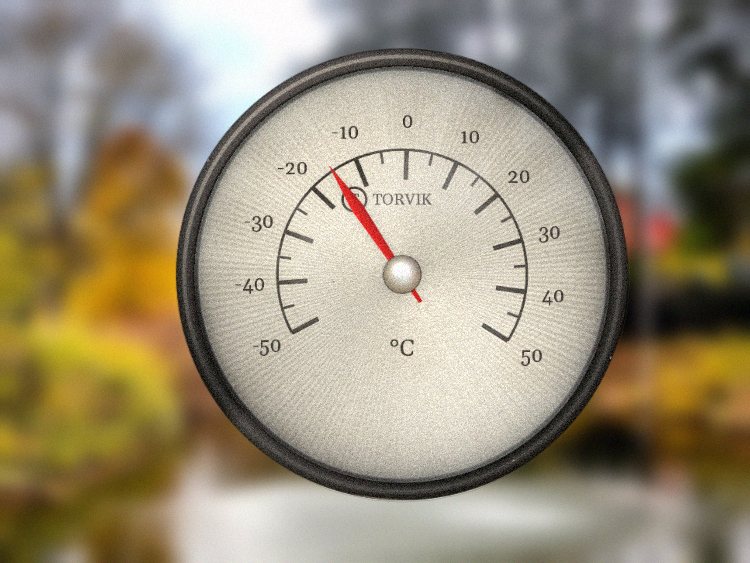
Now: -15
